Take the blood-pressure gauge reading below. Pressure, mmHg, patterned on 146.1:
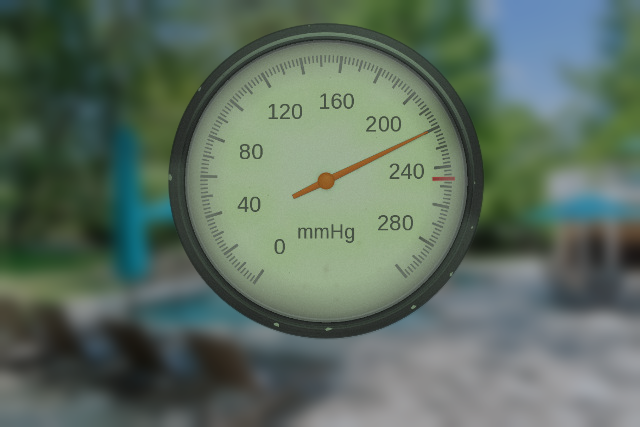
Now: 220
